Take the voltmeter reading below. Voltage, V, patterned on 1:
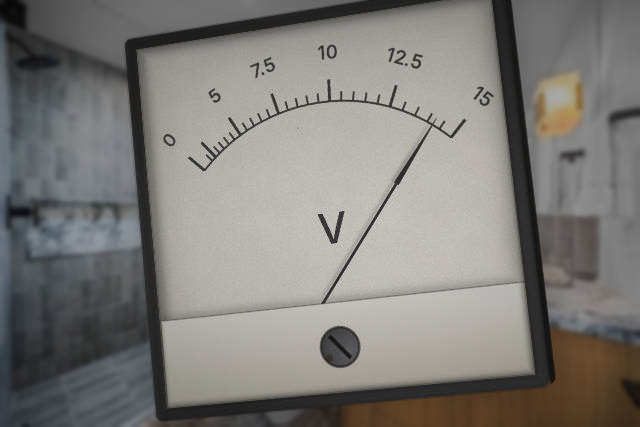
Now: 14.25
